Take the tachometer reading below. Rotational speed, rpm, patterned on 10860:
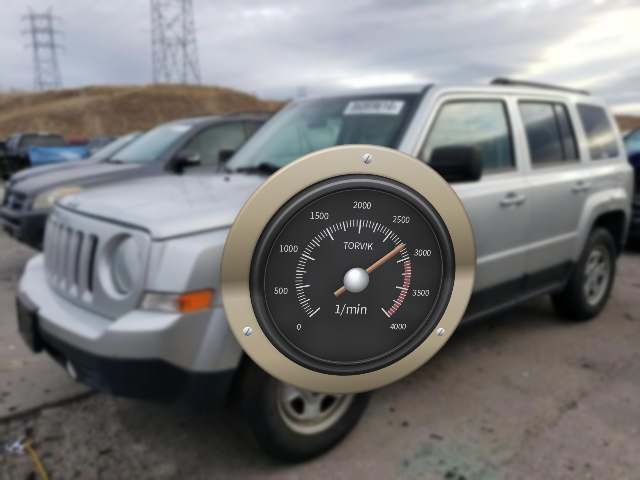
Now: 2750
